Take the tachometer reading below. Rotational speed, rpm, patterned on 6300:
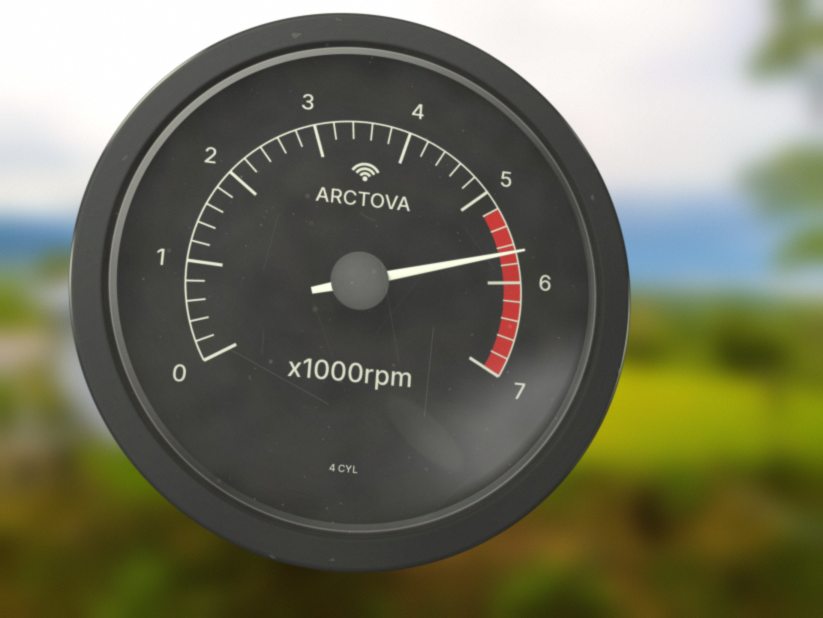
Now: 5700
